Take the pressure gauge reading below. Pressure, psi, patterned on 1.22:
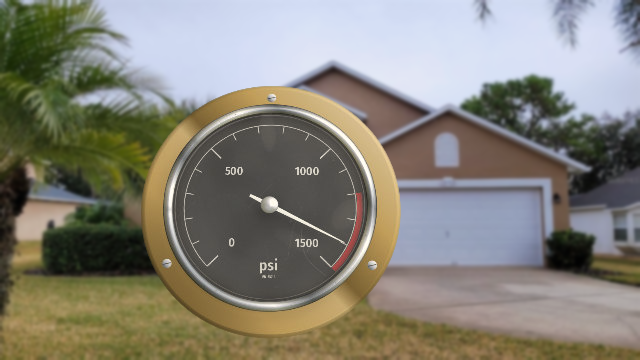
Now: 1400
